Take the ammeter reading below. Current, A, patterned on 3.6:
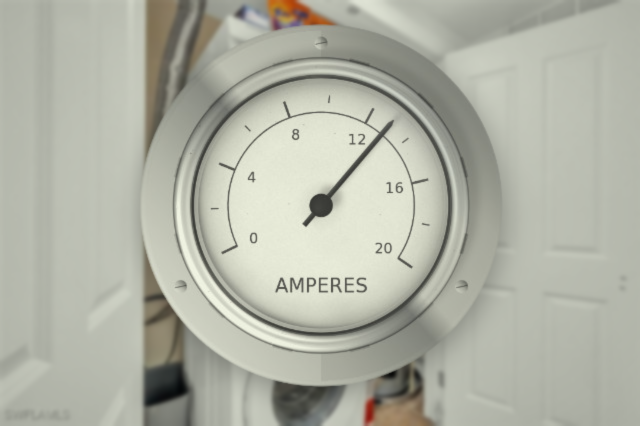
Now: 13
